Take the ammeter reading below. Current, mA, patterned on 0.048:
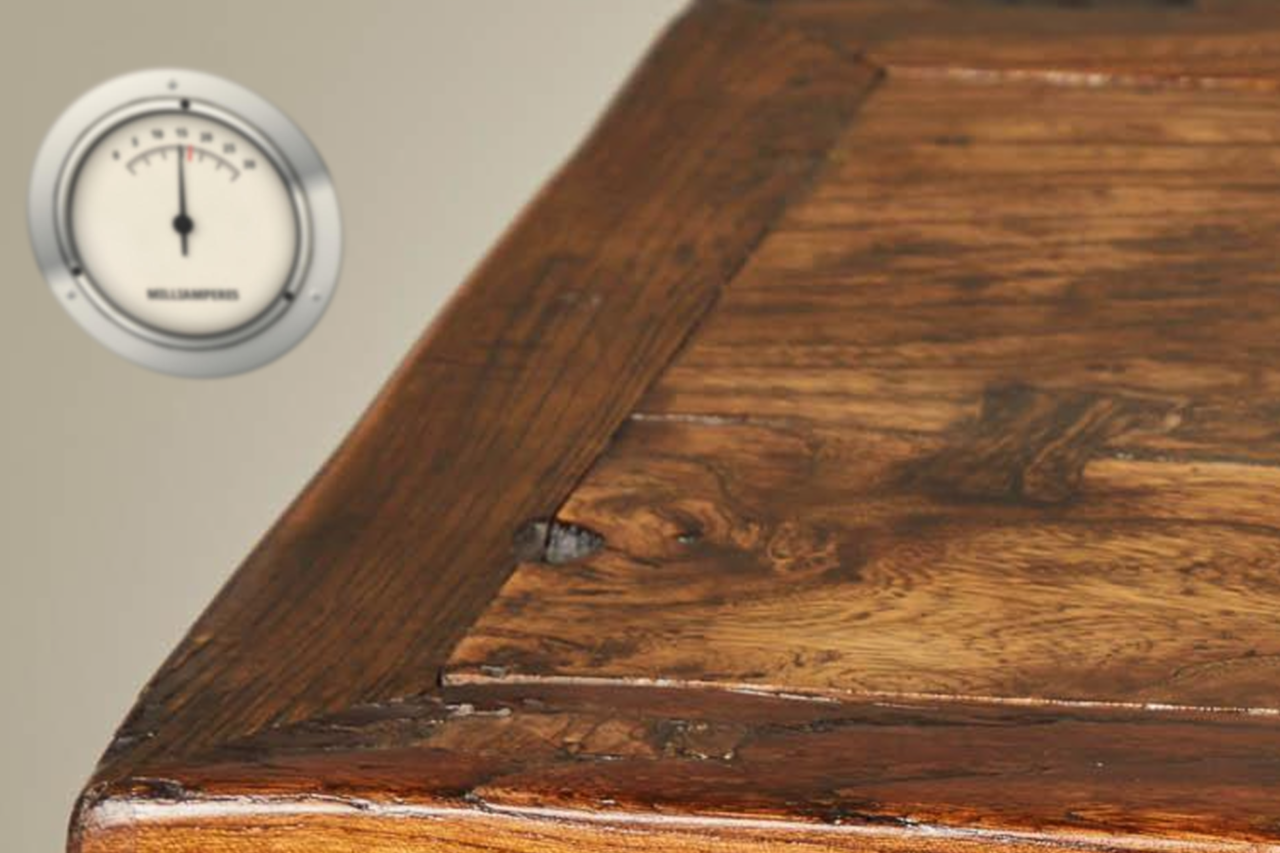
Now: 15
